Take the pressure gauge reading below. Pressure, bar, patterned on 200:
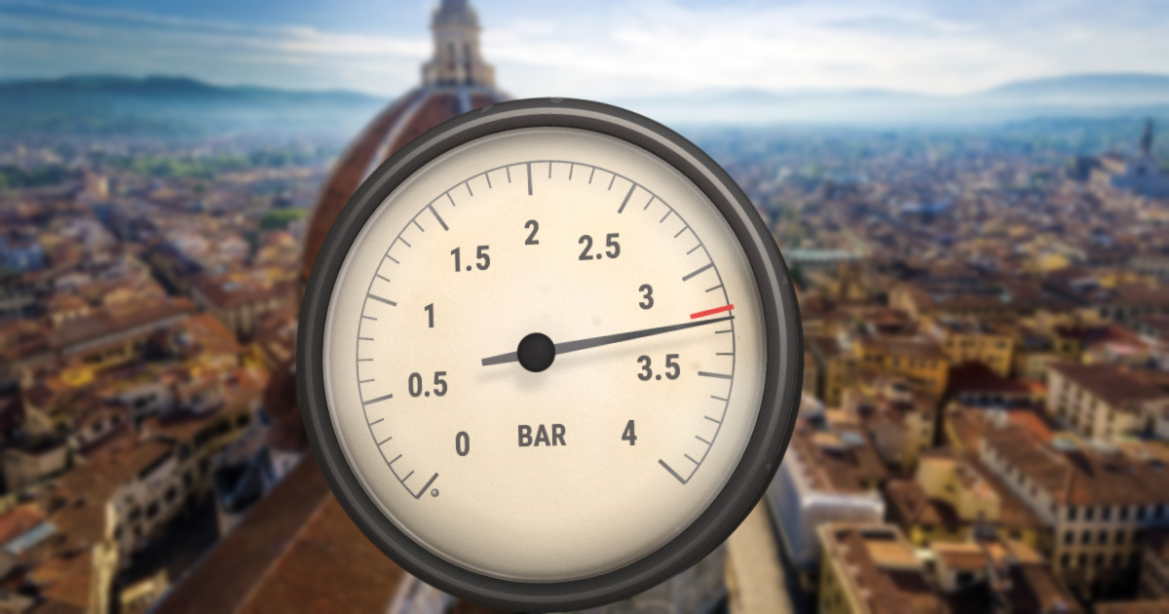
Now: 3.25
